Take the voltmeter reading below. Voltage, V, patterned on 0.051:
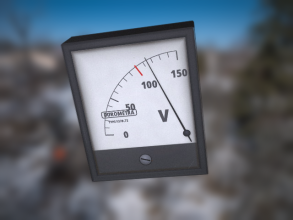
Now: 115
